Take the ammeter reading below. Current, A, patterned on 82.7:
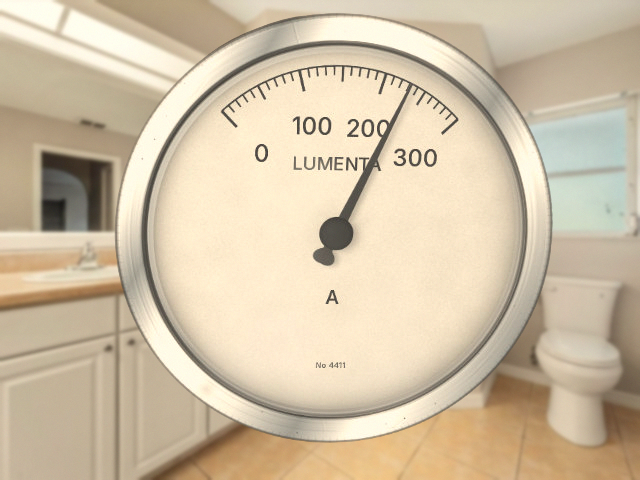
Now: 230
